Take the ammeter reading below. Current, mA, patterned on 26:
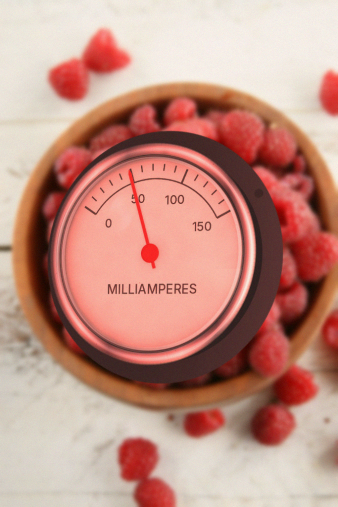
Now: 50
